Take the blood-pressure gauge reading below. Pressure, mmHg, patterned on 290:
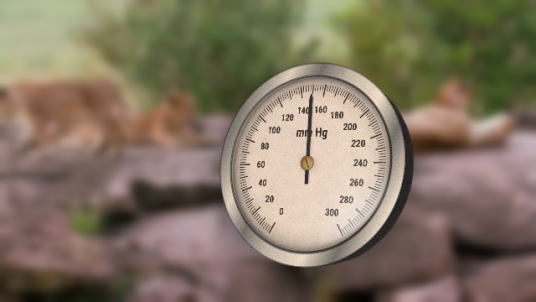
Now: 150
